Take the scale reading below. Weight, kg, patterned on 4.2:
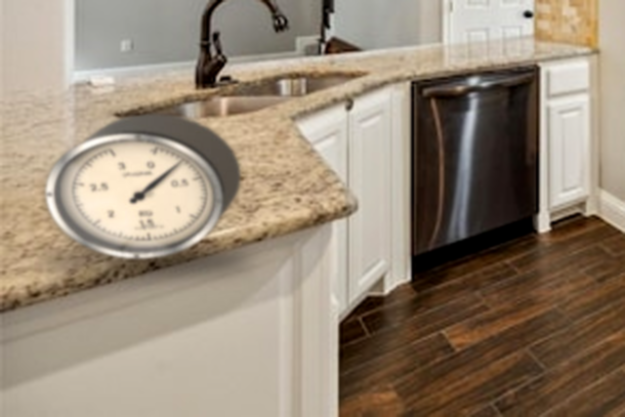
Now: 0.25
